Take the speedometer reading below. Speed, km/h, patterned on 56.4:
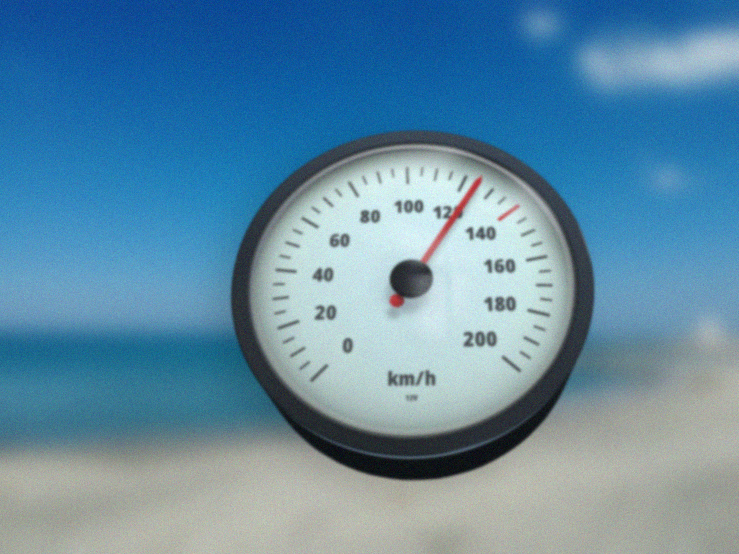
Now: 125
